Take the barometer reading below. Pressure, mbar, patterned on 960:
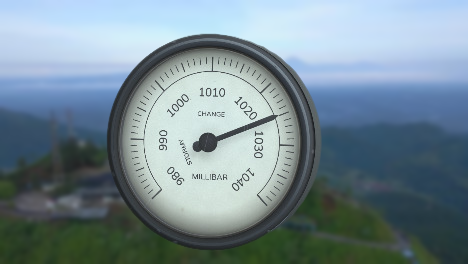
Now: 1025
